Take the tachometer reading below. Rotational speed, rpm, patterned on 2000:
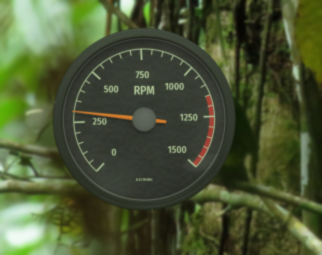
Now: 300
